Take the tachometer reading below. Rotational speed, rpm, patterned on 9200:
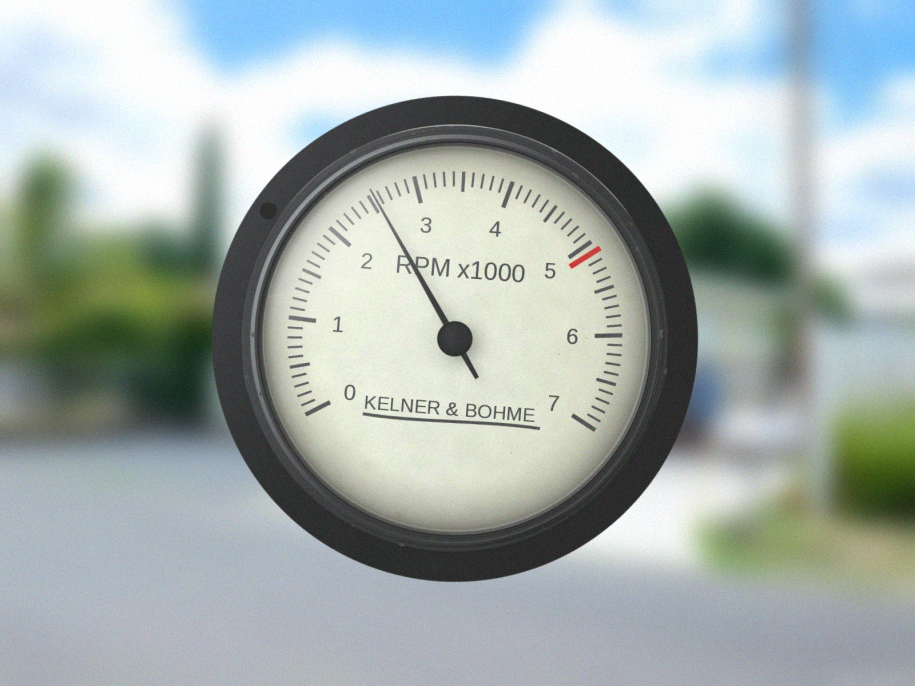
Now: 2550
